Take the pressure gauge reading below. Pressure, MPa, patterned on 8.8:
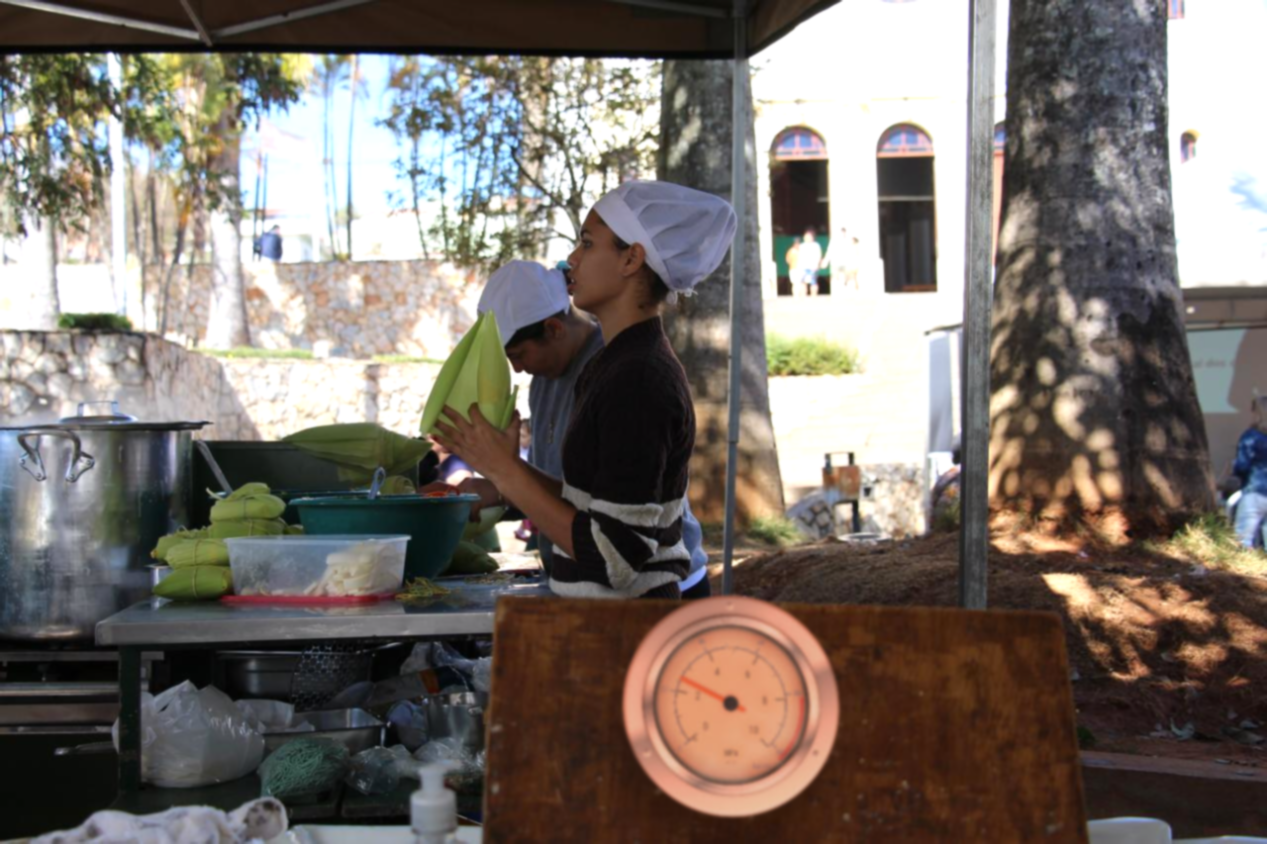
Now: 2.5
